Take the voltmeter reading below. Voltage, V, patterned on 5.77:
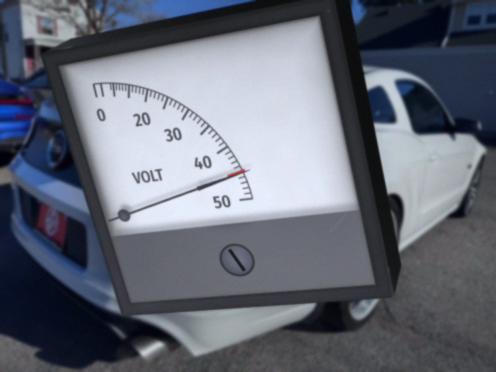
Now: 45
